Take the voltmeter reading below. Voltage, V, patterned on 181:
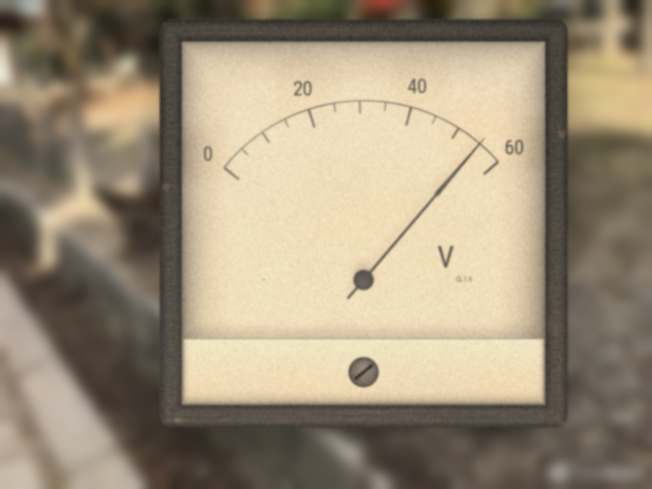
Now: 55
